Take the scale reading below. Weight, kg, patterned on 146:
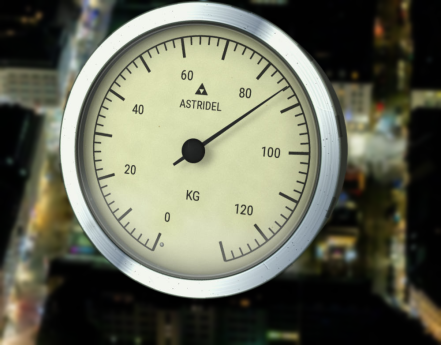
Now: 86
